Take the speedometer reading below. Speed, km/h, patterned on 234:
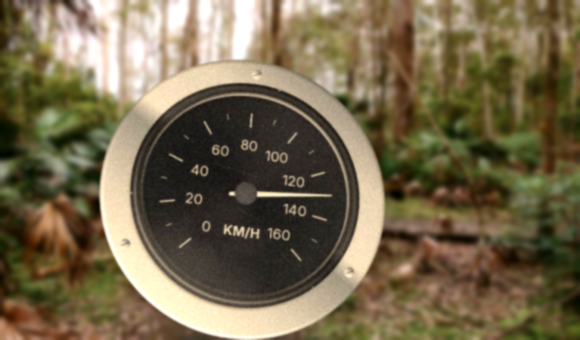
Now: 130
